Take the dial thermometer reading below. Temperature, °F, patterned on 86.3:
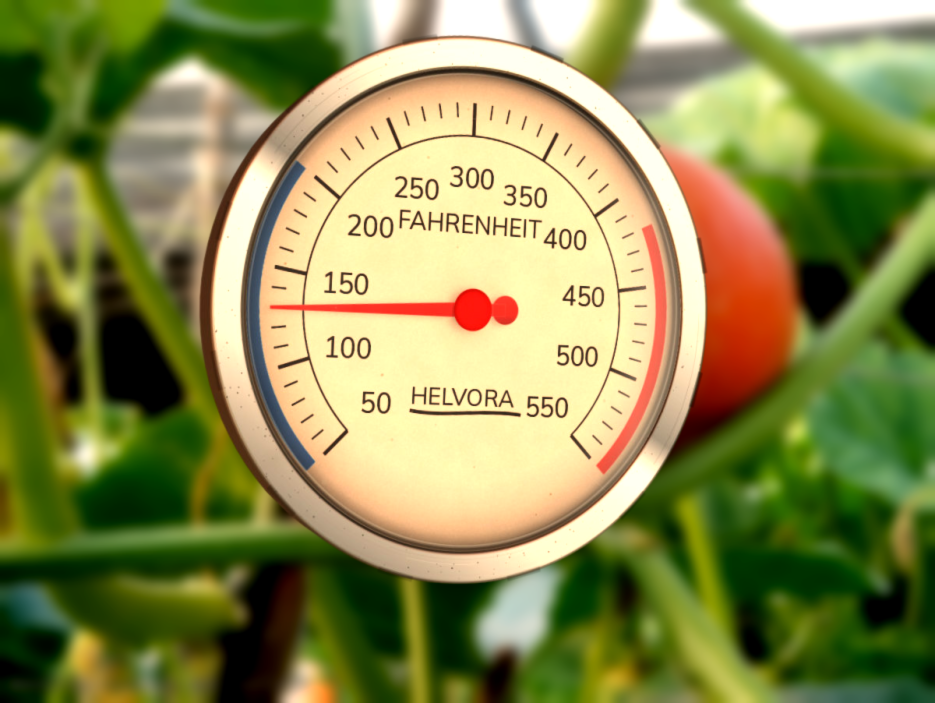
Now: 130
